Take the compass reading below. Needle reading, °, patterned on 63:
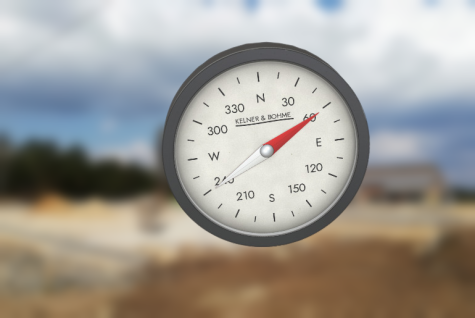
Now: 60
